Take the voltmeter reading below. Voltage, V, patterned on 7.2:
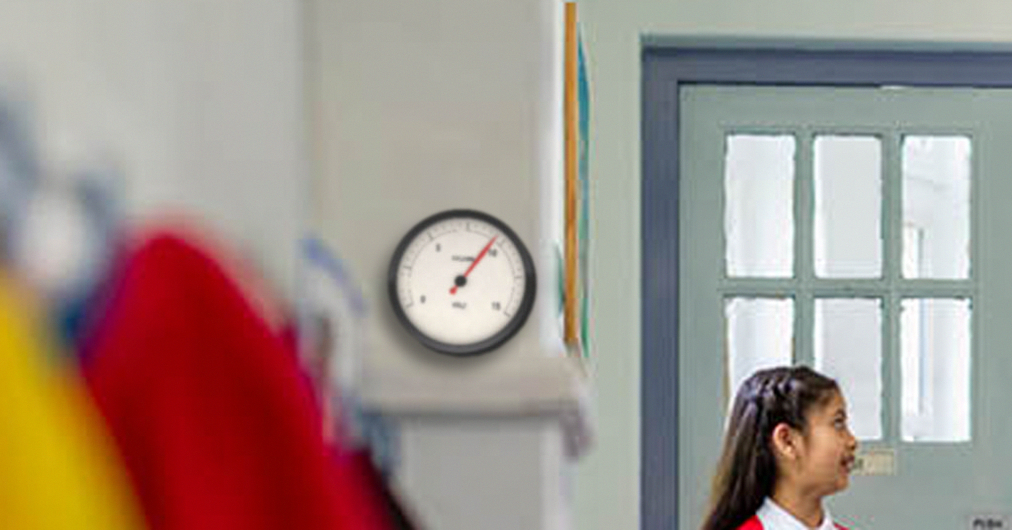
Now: 9.5
